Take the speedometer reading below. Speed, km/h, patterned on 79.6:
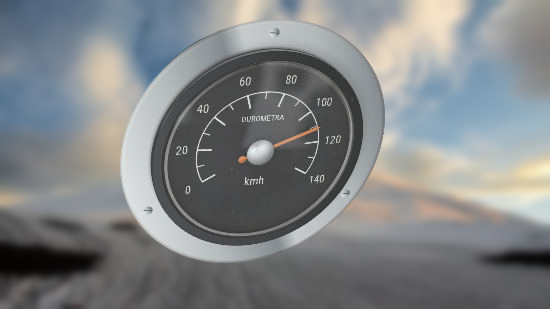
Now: 110
